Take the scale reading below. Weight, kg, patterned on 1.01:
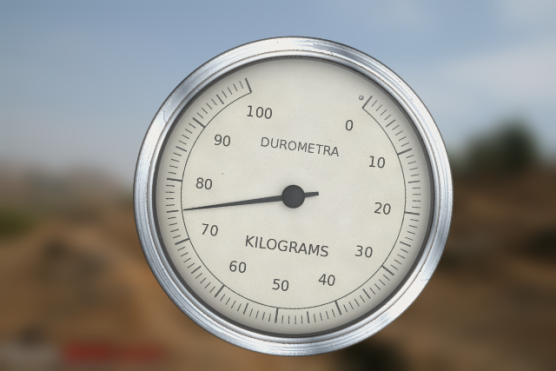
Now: 75
